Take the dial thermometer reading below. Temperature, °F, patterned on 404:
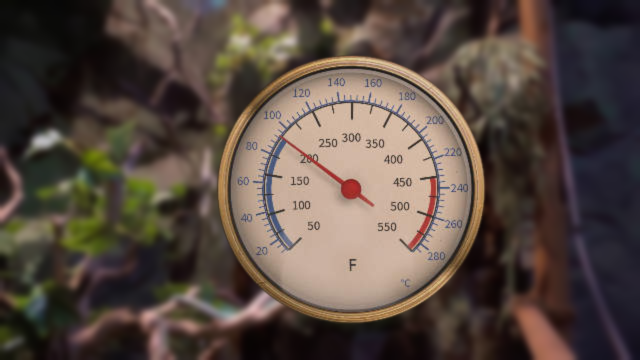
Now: 200
